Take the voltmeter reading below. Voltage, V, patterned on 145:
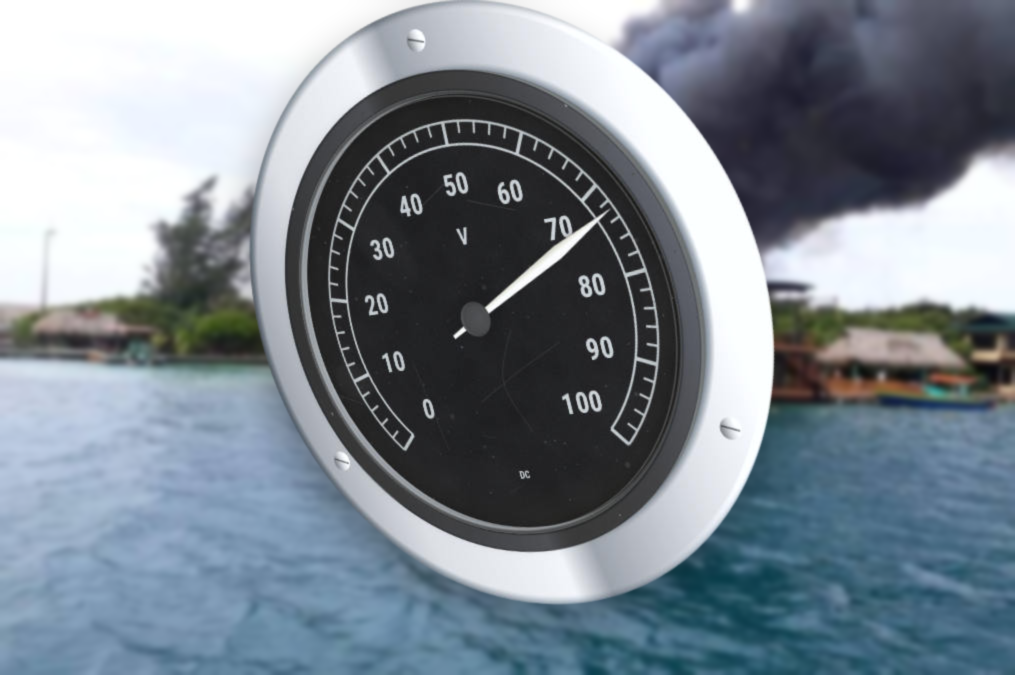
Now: 73
